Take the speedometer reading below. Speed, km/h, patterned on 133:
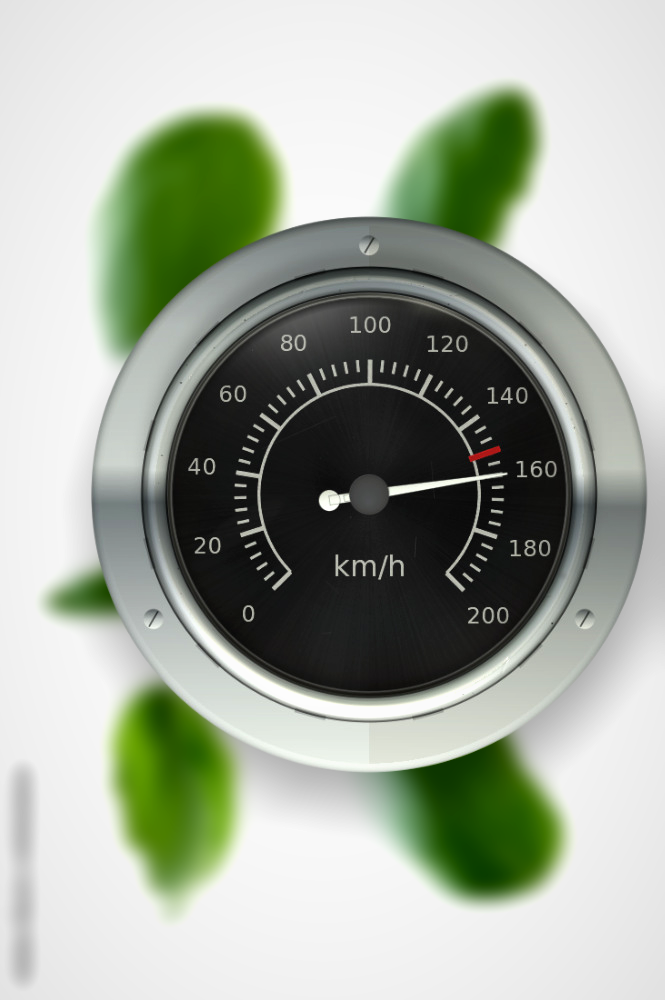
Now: 160
